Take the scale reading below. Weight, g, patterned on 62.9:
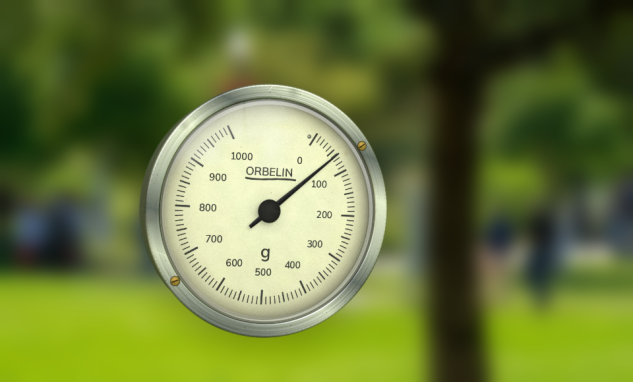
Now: 60
